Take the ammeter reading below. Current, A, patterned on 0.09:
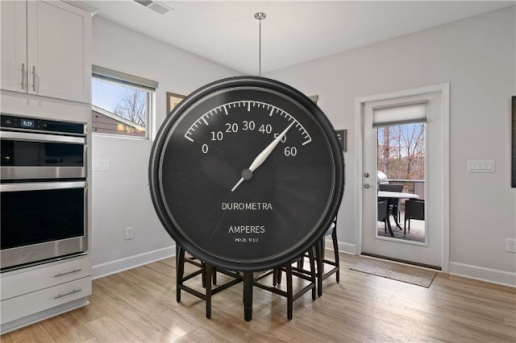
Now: 50
